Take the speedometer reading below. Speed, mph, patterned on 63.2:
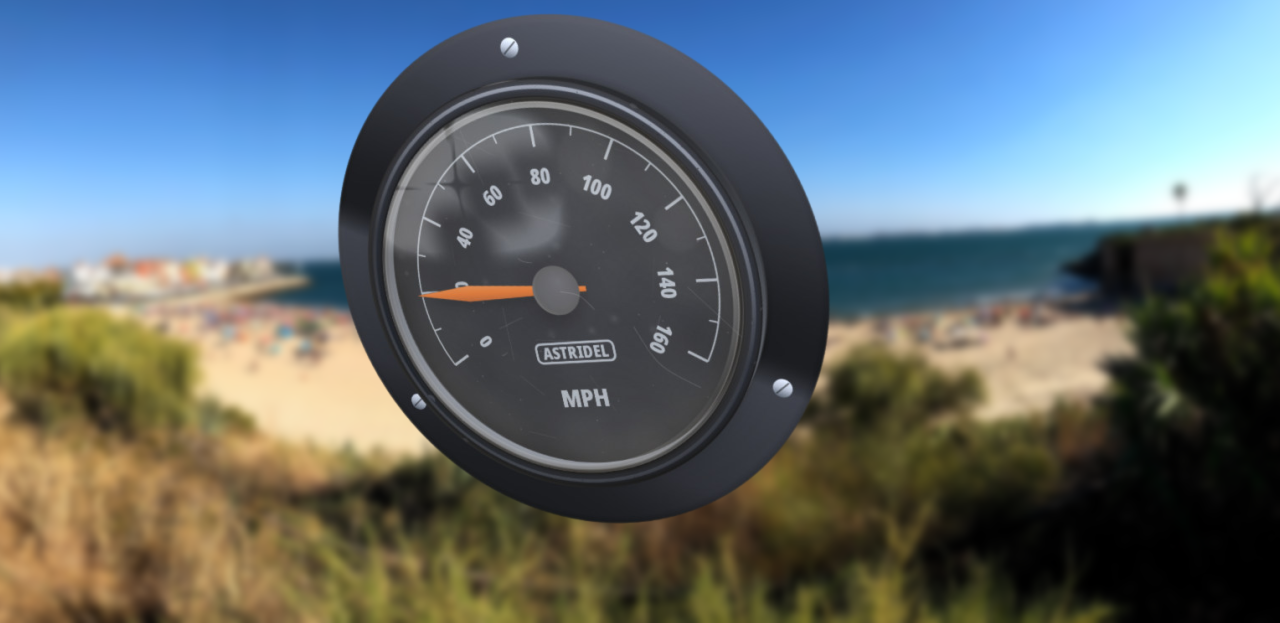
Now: 20
